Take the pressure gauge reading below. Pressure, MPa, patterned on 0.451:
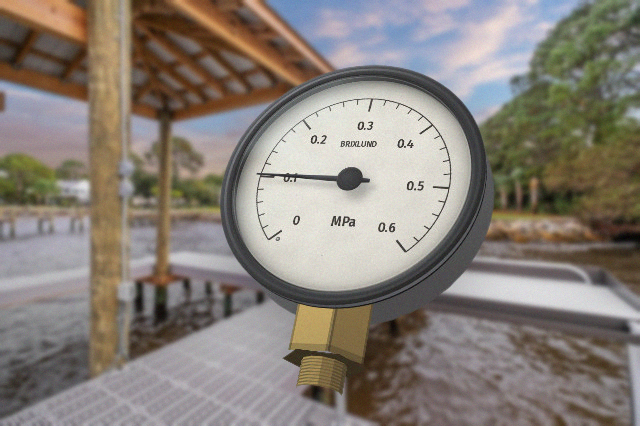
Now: 0.1
